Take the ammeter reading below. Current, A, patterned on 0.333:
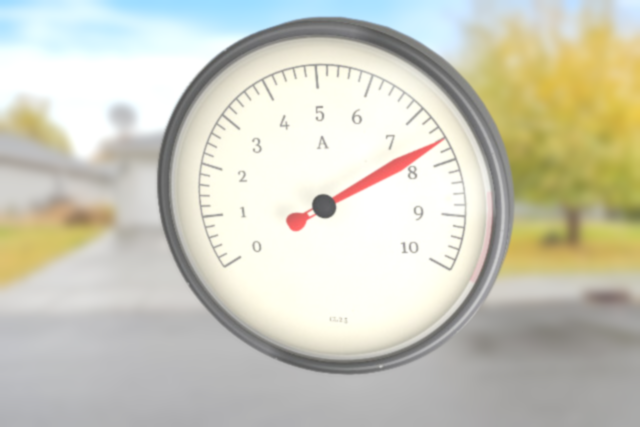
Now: 7.6
